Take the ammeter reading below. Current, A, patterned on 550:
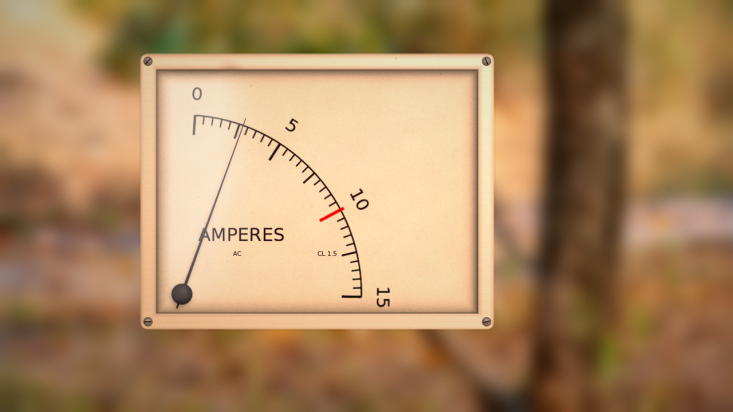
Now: 2.75
